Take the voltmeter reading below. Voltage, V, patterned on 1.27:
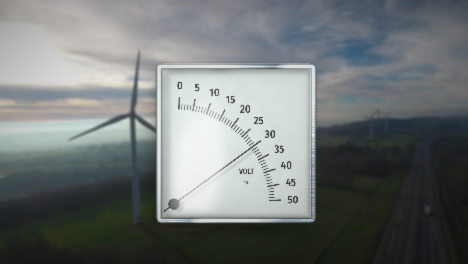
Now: 30
